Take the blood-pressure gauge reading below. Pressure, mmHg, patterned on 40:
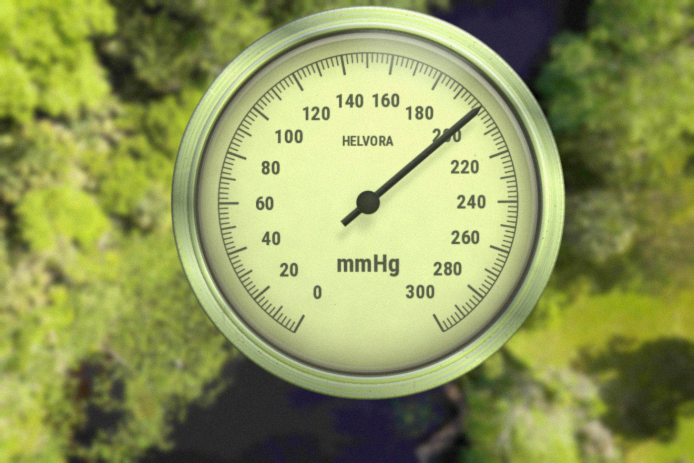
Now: 200
